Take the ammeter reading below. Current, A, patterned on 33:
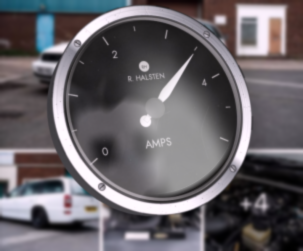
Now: 3.5
